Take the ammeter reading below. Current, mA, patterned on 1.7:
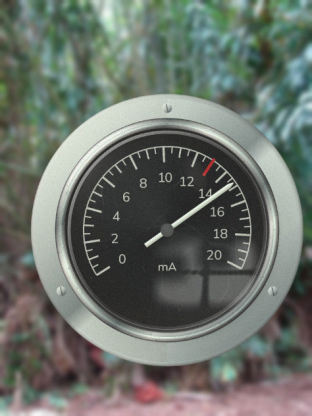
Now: 14.75
